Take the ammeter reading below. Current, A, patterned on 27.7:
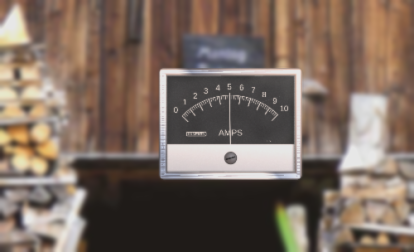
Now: 5
